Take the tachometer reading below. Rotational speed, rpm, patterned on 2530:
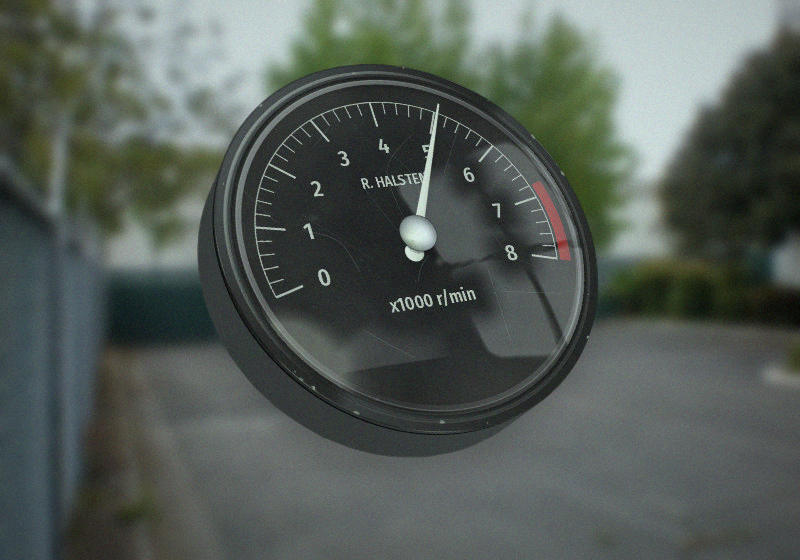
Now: 5000
